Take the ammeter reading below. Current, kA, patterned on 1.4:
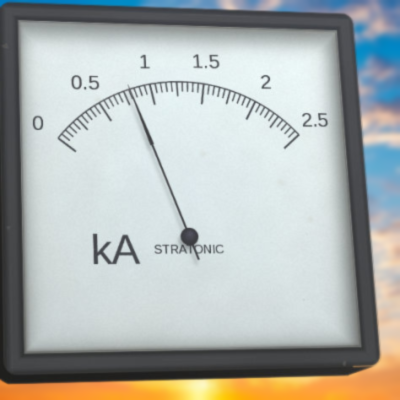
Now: 0.8
